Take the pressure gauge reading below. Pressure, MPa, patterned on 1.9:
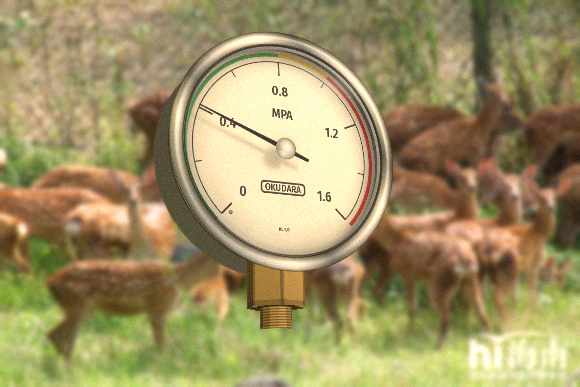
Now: 0.4
